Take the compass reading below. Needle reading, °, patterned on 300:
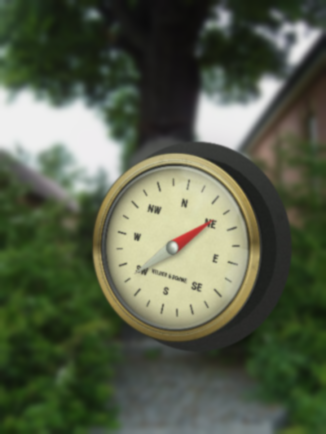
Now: 45
